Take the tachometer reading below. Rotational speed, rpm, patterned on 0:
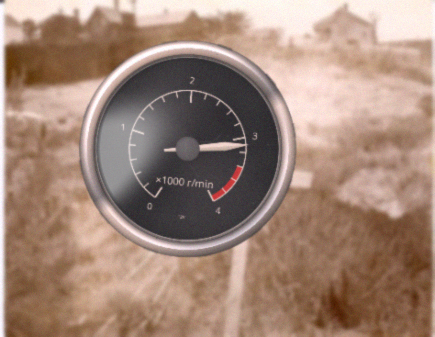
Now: 3100
